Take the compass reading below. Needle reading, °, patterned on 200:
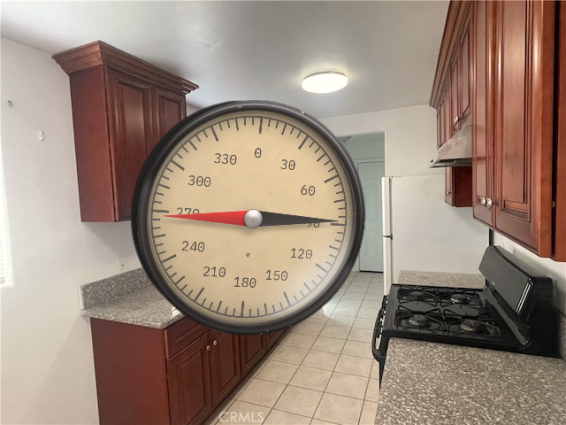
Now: 267.5
